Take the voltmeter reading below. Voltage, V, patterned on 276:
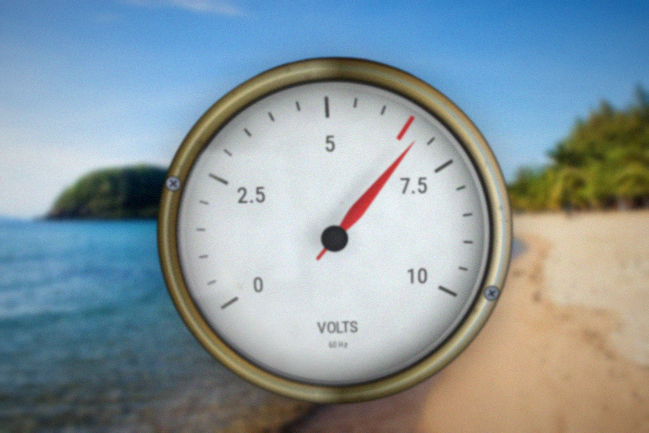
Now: 6.75
